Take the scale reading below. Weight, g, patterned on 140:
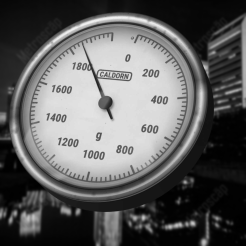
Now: 1860
